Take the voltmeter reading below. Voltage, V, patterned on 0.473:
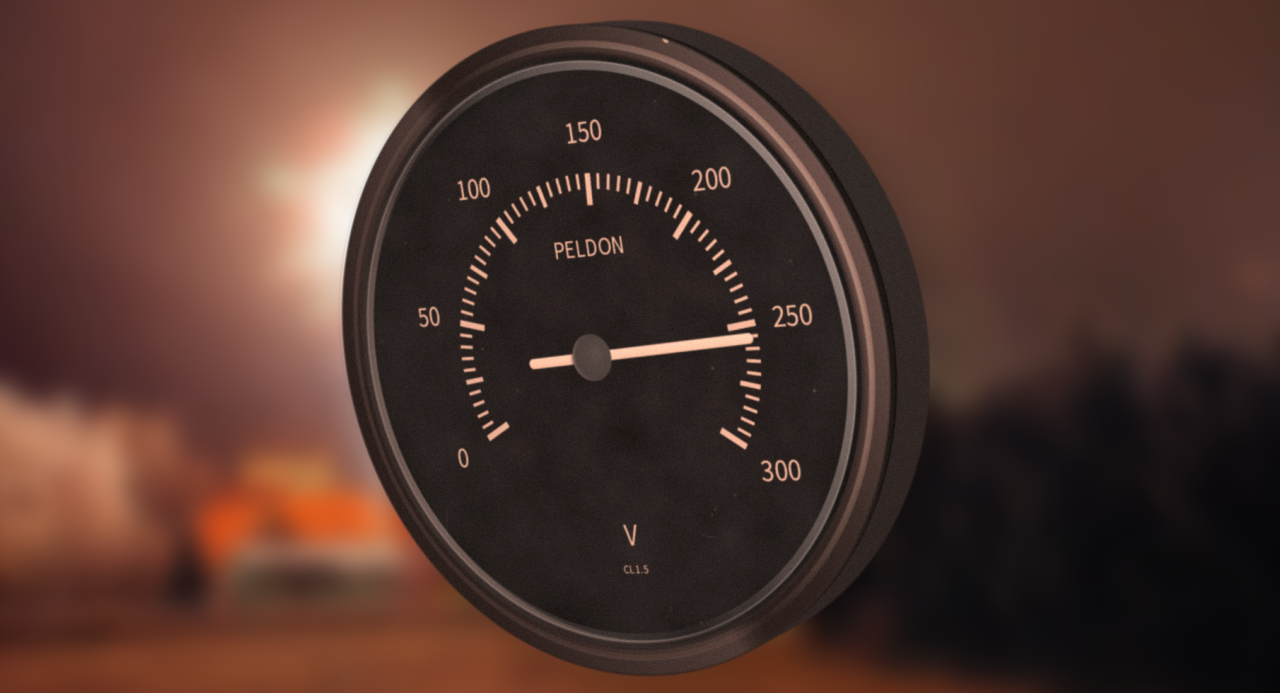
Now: 255
